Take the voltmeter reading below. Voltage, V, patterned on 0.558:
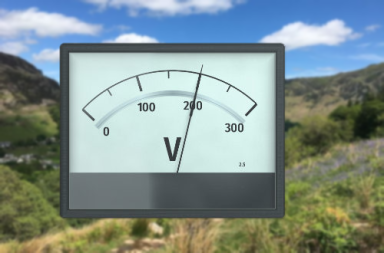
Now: 200
